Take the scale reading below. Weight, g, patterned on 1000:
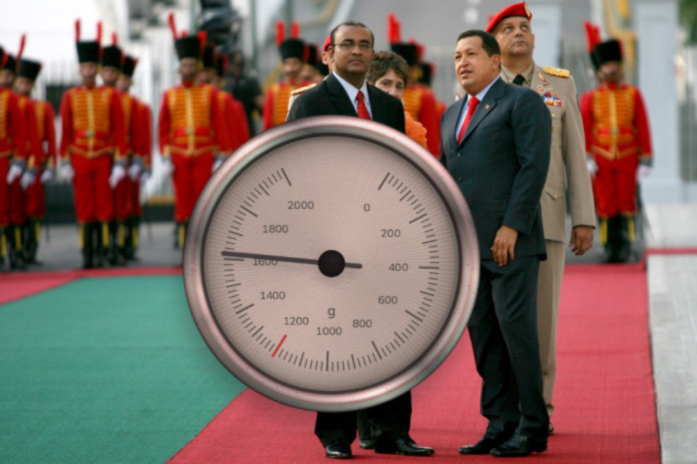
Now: 1620
